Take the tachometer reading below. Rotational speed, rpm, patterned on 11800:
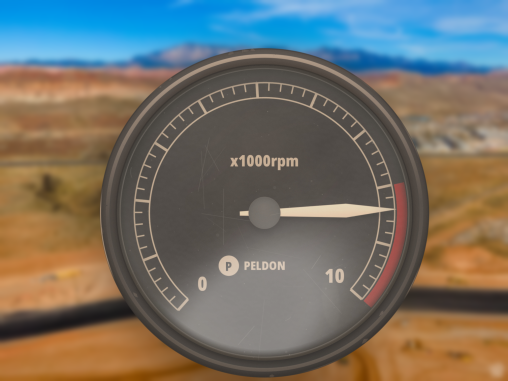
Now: 8400
